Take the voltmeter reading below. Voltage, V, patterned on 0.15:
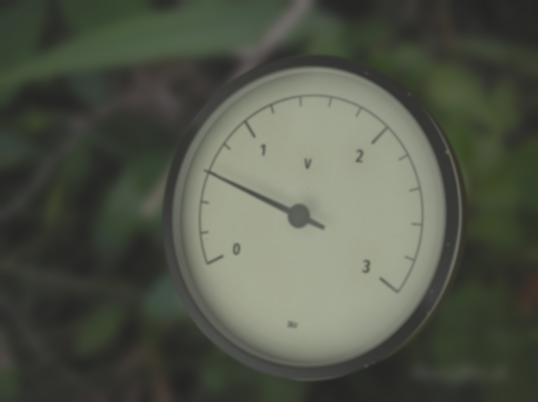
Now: 0.6
